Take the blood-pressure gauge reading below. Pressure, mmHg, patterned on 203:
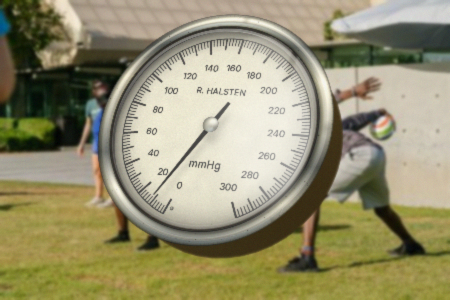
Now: 10
